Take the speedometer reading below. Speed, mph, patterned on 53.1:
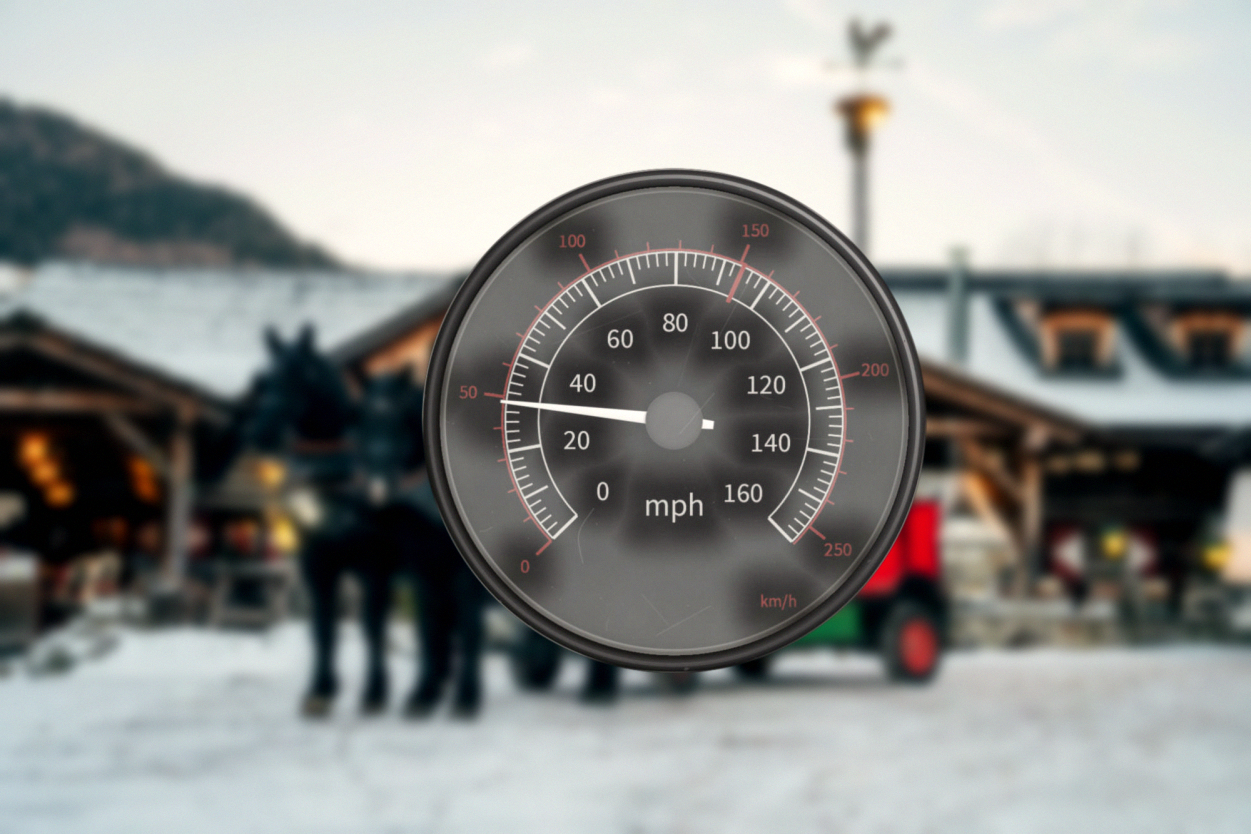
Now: 30
